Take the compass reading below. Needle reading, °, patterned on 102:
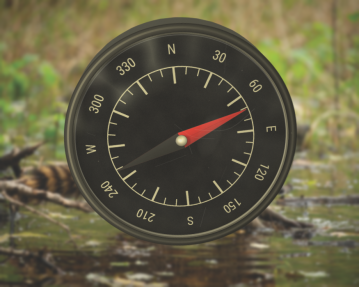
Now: 70
